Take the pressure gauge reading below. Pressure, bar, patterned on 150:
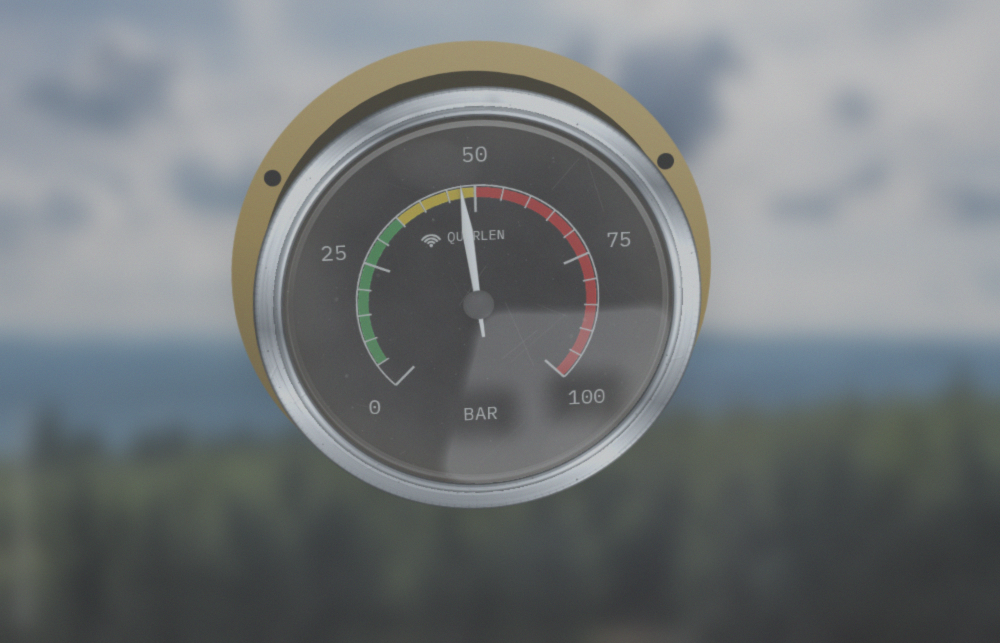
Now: 47.5
